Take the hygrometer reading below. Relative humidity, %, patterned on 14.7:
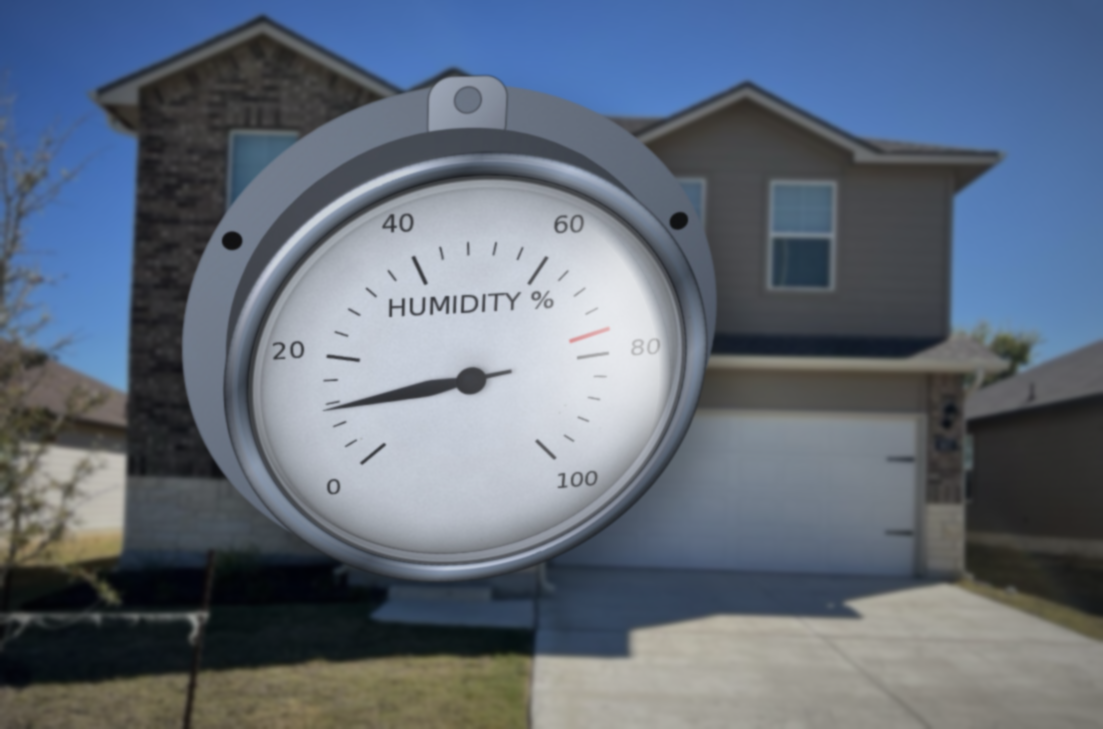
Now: 12
